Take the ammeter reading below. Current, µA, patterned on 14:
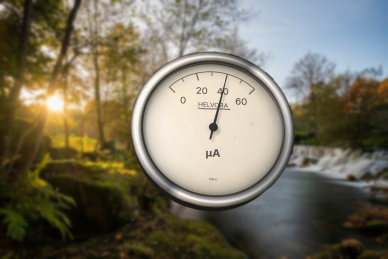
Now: 40
